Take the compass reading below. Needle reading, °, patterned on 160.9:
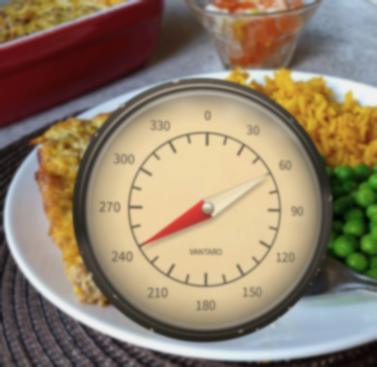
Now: 240
